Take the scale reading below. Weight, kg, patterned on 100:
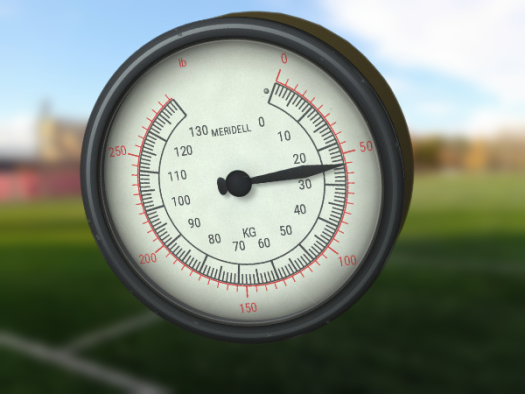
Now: 25
